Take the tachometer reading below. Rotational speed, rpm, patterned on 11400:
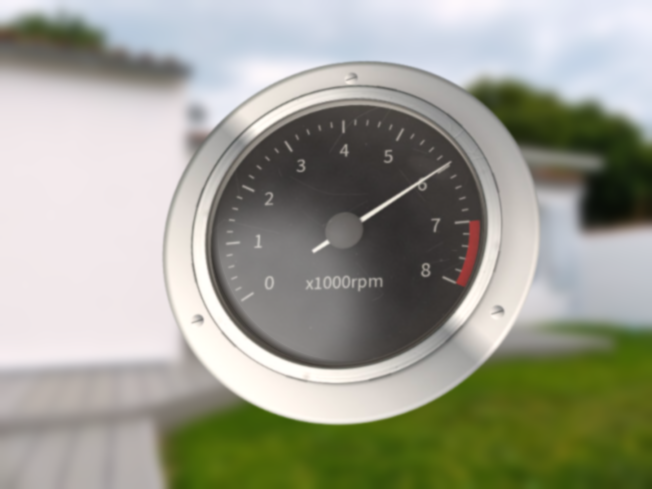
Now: 6000
